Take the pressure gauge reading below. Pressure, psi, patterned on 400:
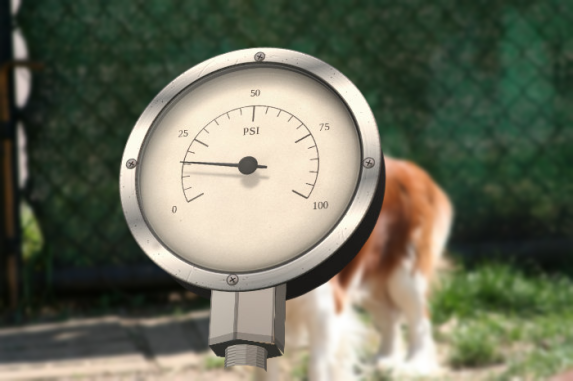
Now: 15
